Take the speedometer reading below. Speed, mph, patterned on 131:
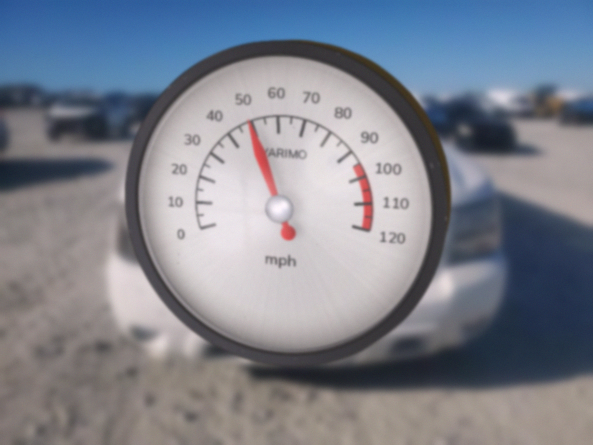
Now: 50
